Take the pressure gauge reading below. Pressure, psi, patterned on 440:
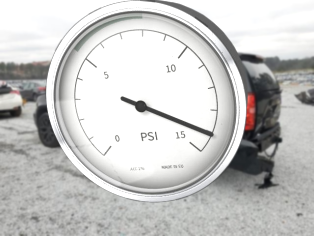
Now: 14
